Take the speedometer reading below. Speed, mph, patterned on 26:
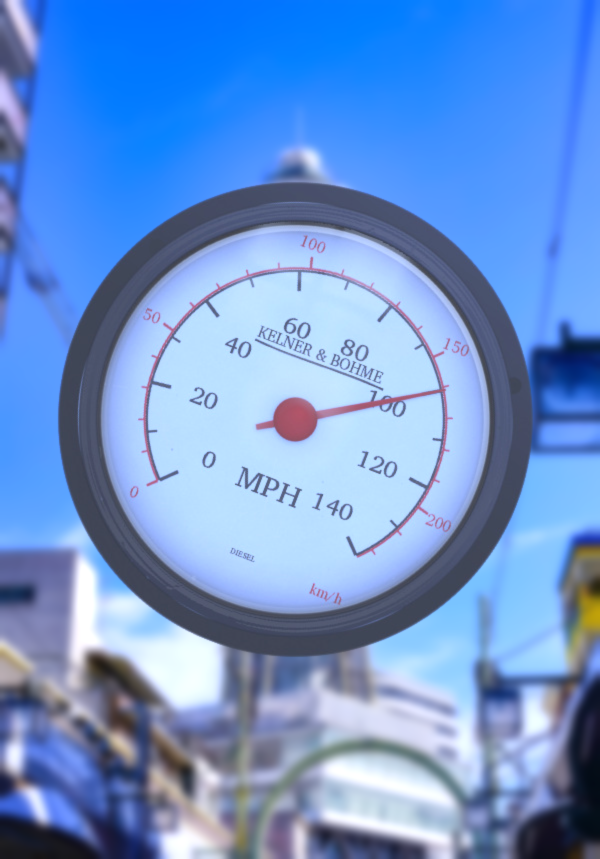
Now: 100
